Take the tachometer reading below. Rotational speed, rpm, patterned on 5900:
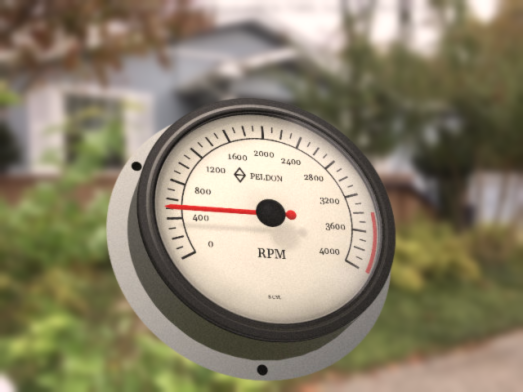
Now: 500
